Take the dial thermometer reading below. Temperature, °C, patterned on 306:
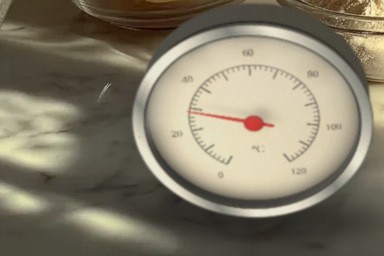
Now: 30
